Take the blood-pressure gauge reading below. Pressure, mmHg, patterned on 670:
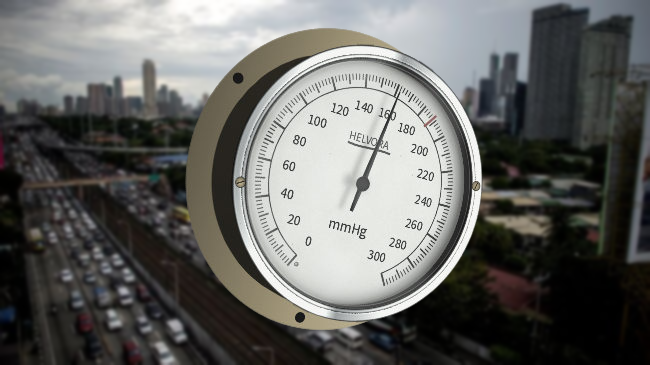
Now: 160
